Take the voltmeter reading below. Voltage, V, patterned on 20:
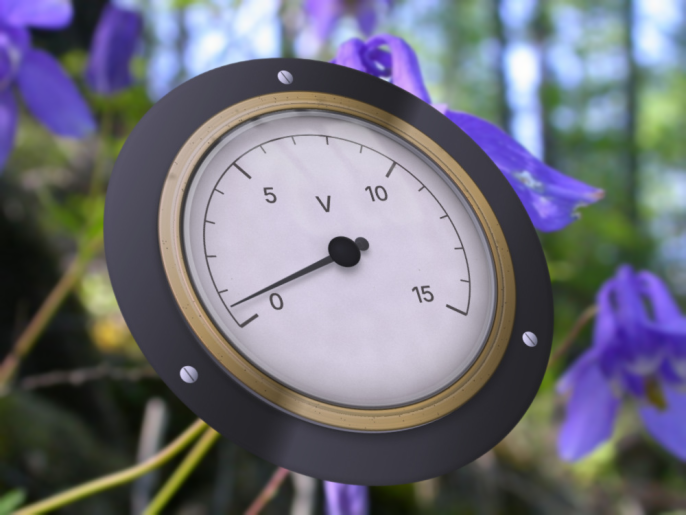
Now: 0.5
